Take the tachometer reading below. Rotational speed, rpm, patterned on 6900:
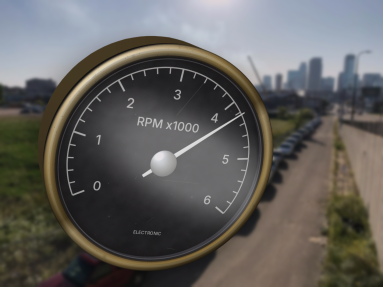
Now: 4200
